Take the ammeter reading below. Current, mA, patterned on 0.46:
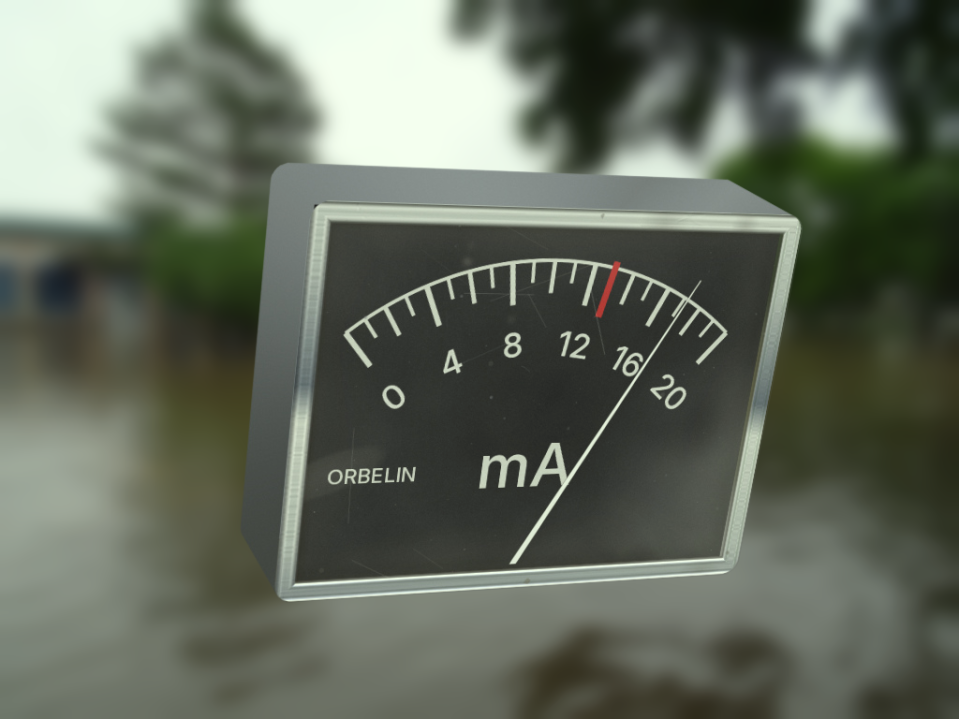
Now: 17
